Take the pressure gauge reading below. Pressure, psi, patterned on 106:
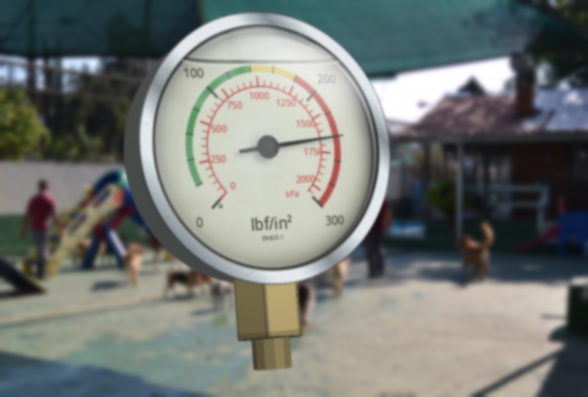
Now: 240
